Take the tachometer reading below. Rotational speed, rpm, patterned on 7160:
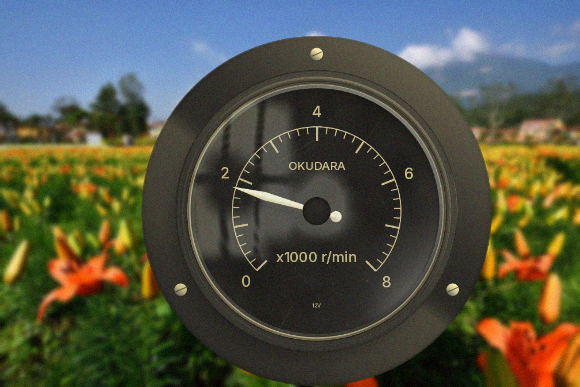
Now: 1800
